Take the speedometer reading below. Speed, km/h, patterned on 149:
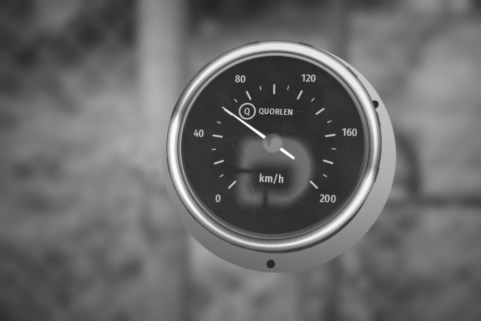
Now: 60
